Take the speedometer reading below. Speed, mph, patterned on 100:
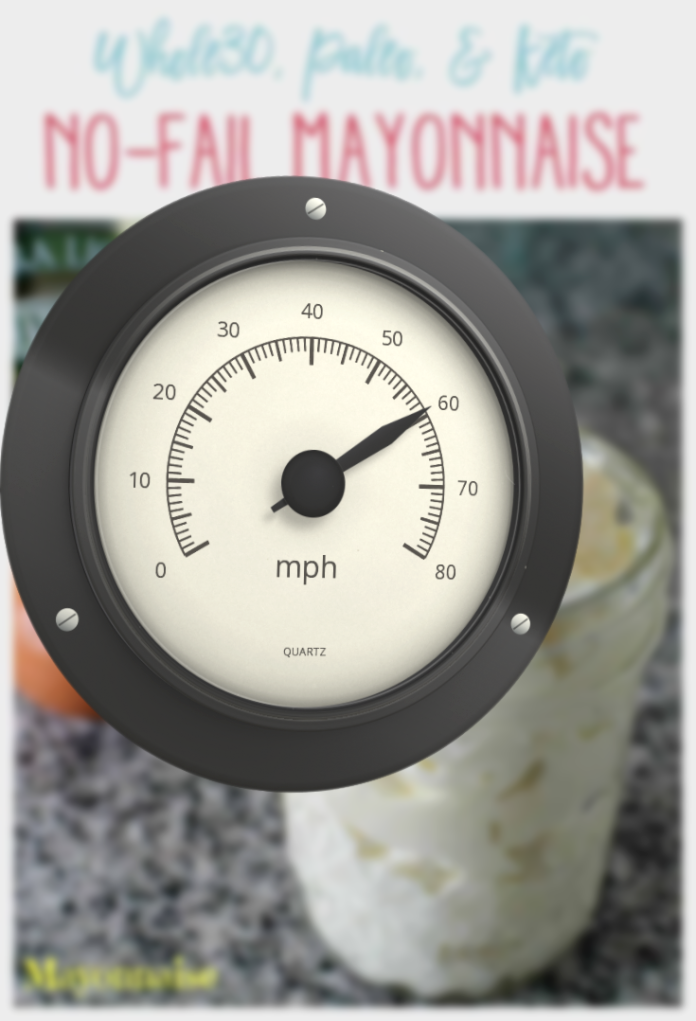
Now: 59
